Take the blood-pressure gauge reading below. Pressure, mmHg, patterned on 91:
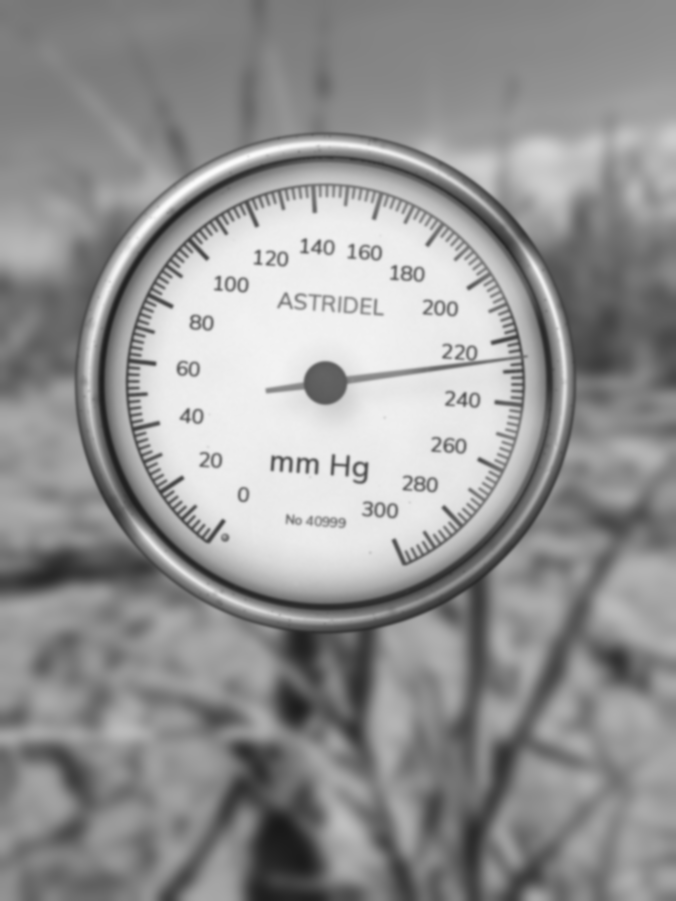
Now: 226
